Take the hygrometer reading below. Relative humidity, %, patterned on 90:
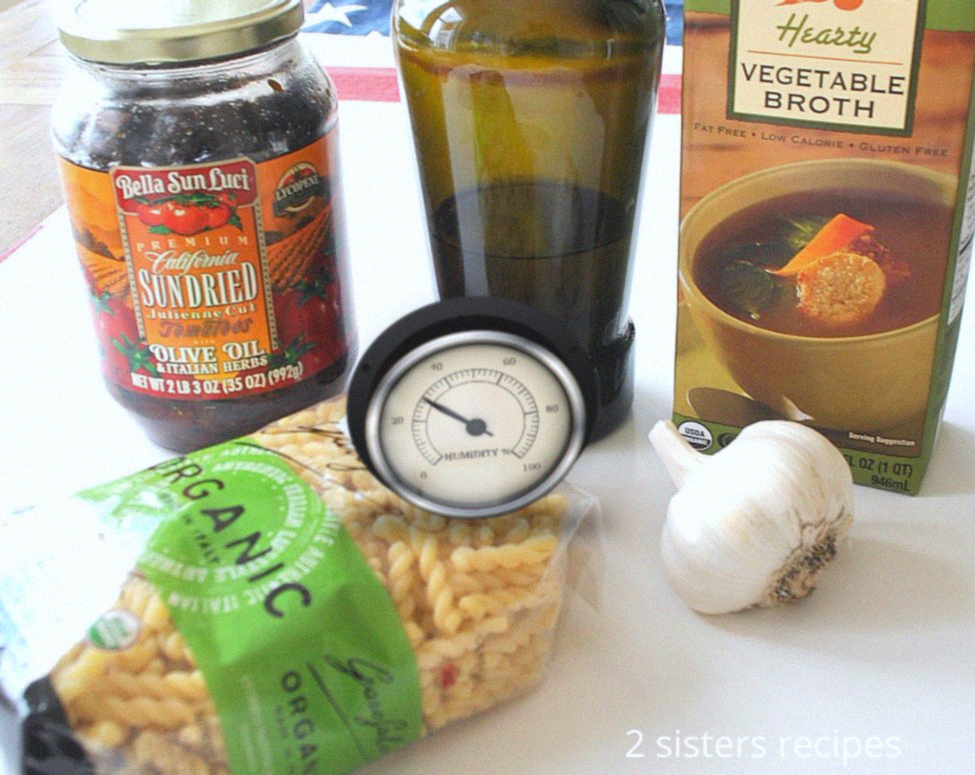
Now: 30
